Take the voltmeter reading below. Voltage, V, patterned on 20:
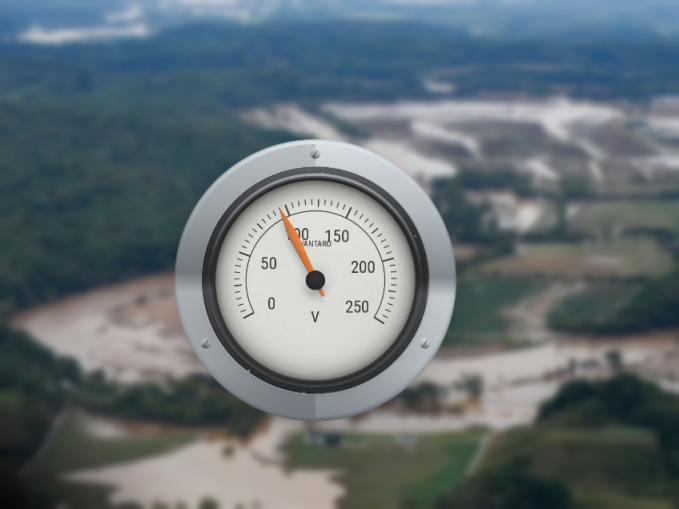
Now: 95
